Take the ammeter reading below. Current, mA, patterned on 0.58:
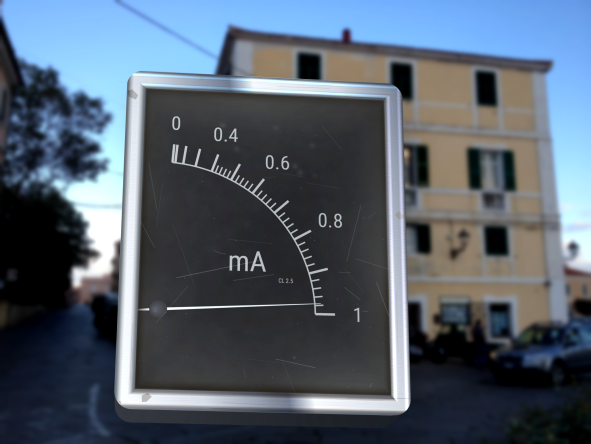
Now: 0.98
